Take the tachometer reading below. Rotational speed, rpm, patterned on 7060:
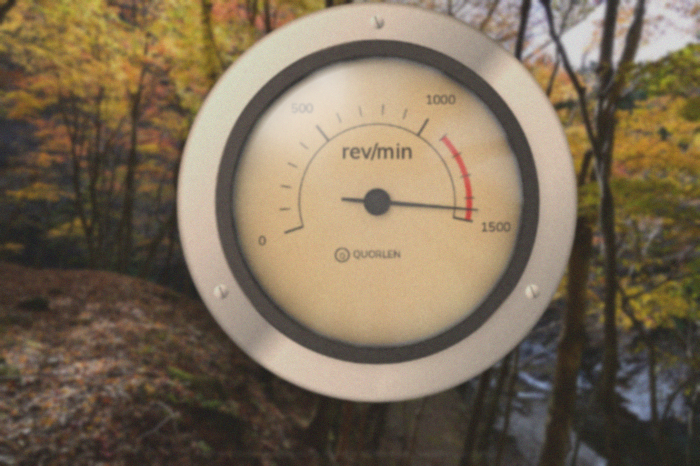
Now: 1450
